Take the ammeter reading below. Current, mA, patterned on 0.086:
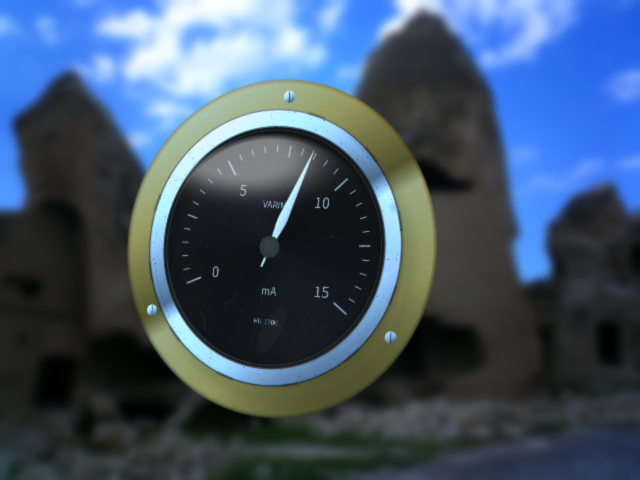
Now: 8.5
